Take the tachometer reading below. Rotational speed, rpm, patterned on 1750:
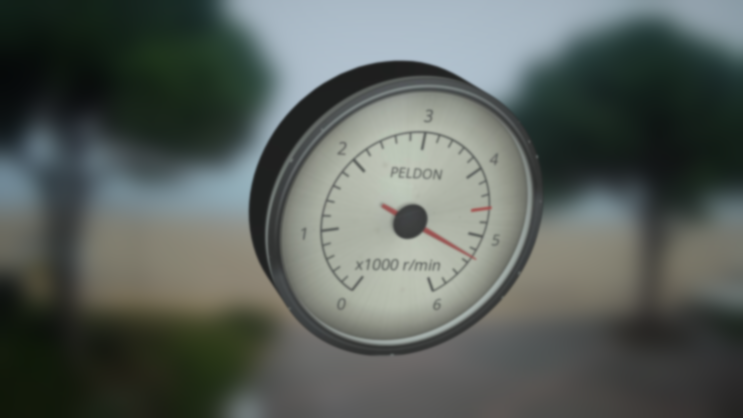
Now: 5300
